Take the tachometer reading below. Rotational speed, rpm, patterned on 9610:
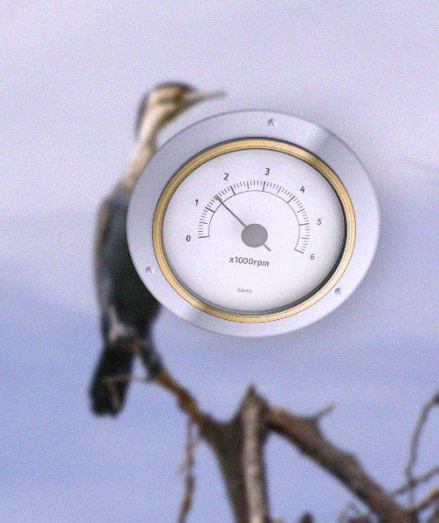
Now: 1500
